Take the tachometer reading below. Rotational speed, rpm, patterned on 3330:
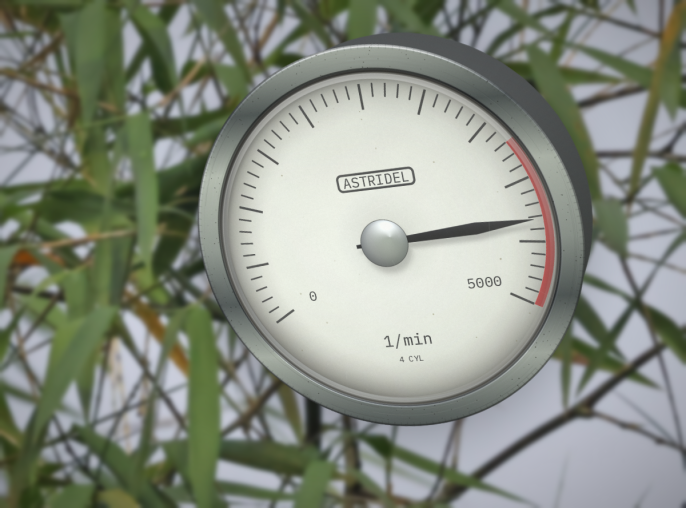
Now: 4300
